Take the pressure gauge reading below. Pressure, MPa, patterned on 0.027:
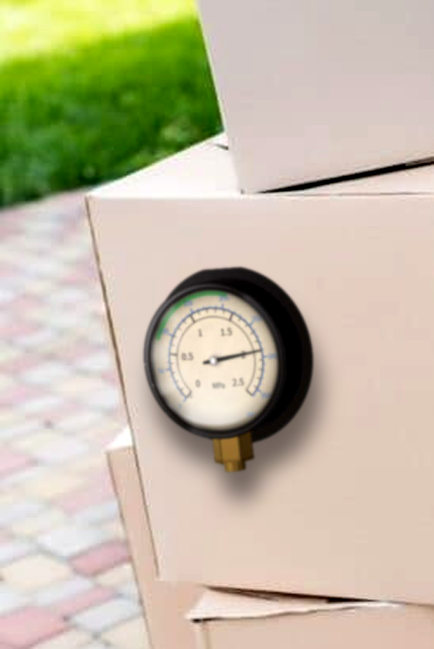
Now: 2
